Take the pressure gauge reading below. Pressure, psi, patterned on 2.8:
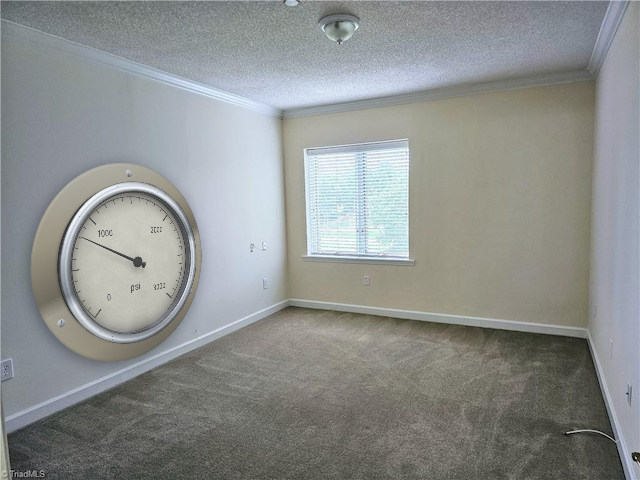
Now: 800
